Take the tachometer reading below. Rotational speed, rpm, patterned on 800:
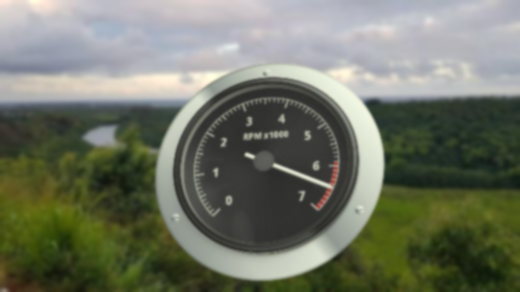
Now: 6500
